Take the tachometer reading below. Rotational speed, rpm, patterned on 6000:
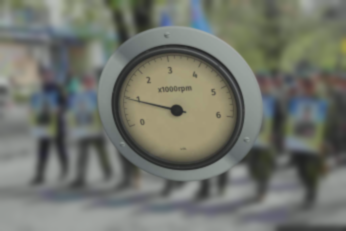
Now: 1000
